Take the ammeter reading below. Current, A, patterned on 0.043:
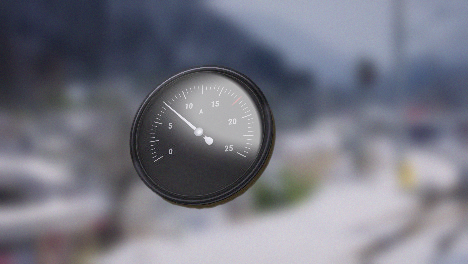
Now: 7.5
